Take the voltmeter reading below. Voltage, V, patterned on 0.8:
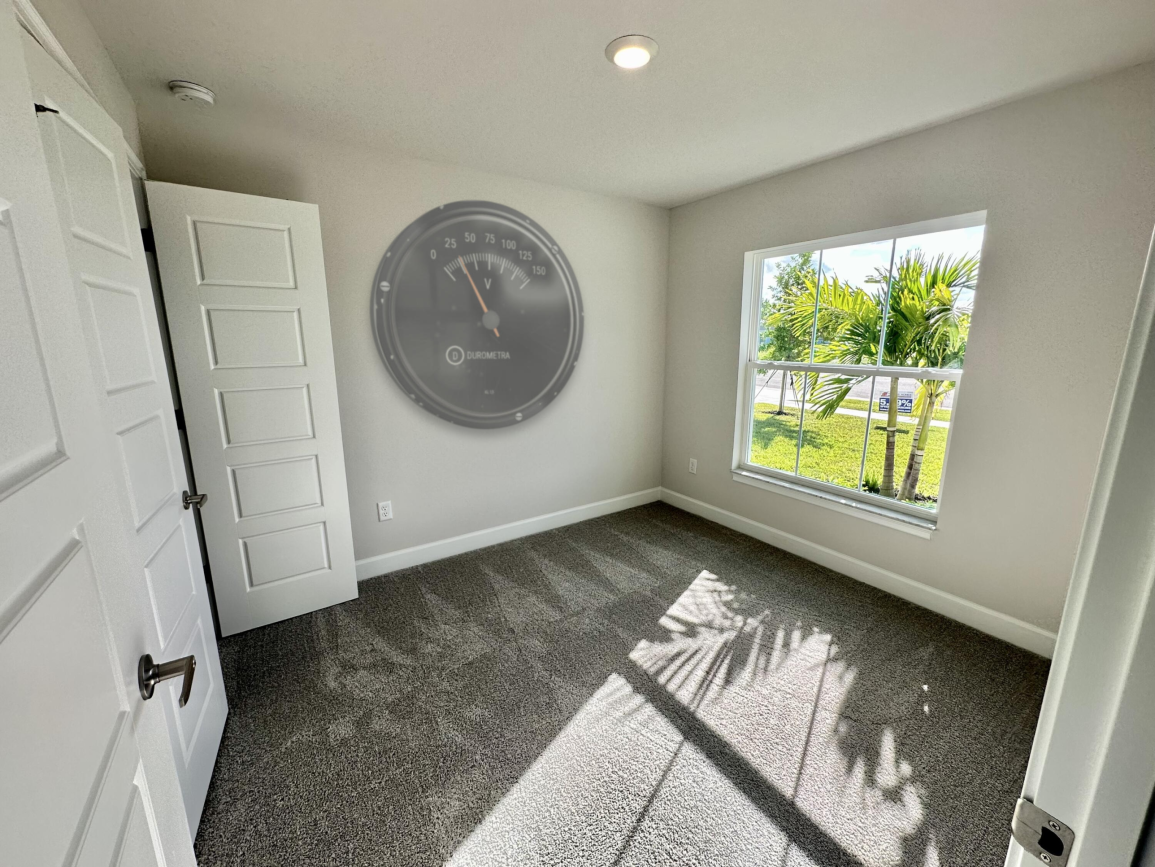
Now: 25
